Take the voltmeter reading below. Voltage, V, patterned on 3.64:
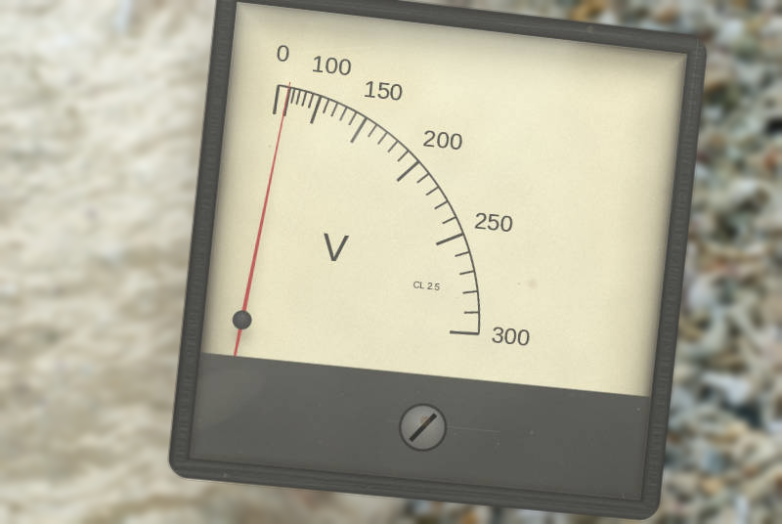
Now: 50
